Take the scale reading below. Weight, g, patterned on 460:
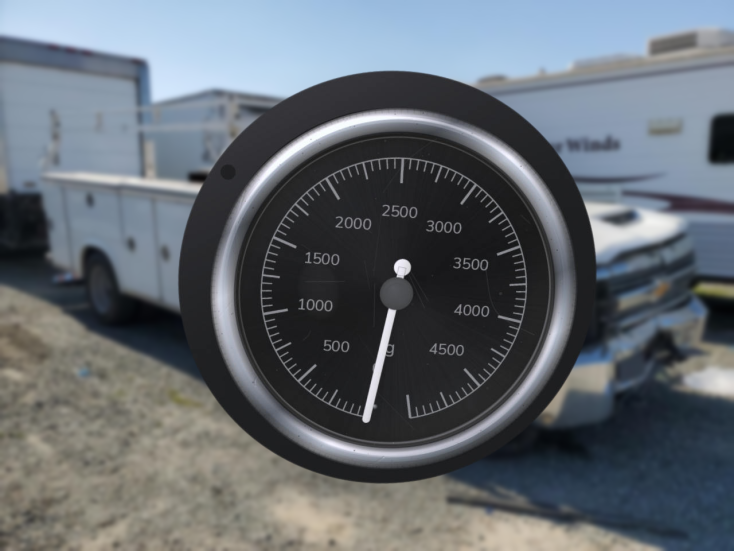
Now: 0
